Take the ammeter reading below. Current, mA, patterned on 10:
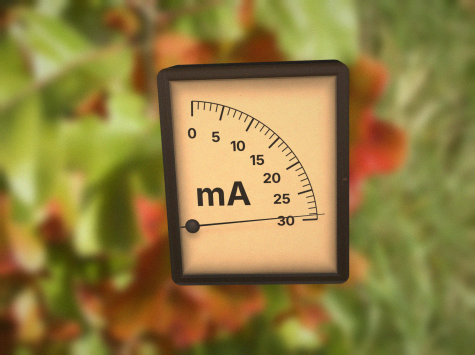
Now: 29
